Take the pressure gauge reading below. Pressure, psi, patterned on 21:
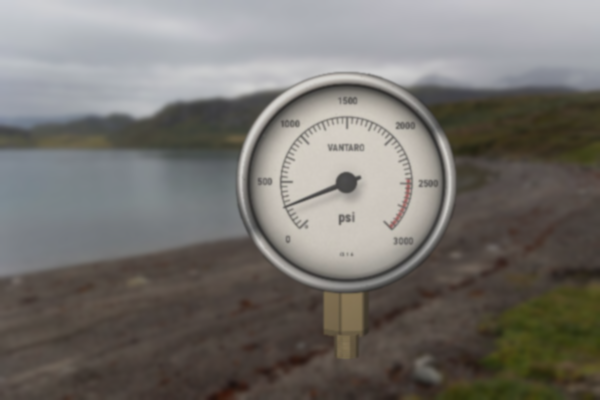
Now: 250
